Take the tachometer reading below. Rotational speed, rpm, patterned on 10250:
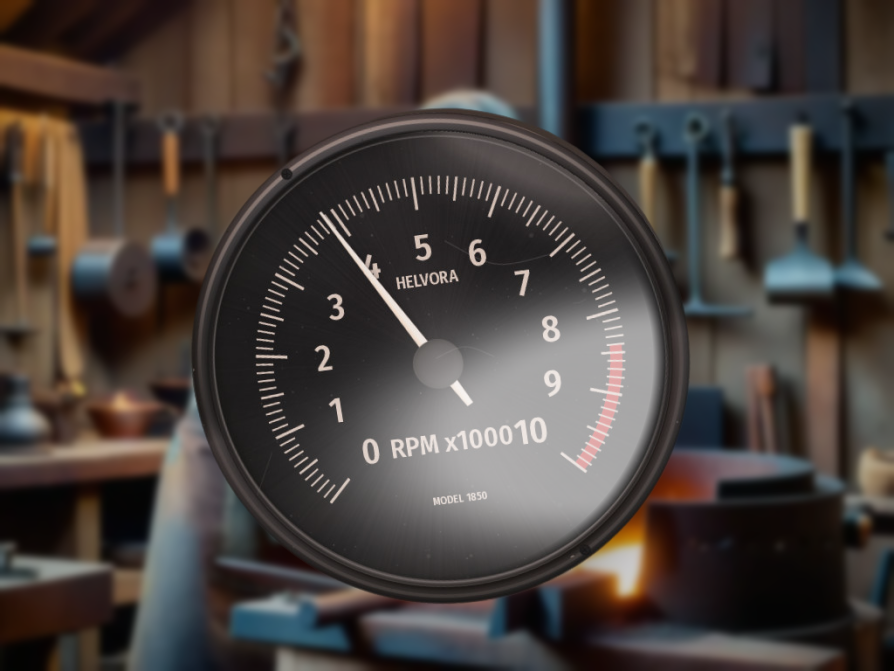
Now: 3900
